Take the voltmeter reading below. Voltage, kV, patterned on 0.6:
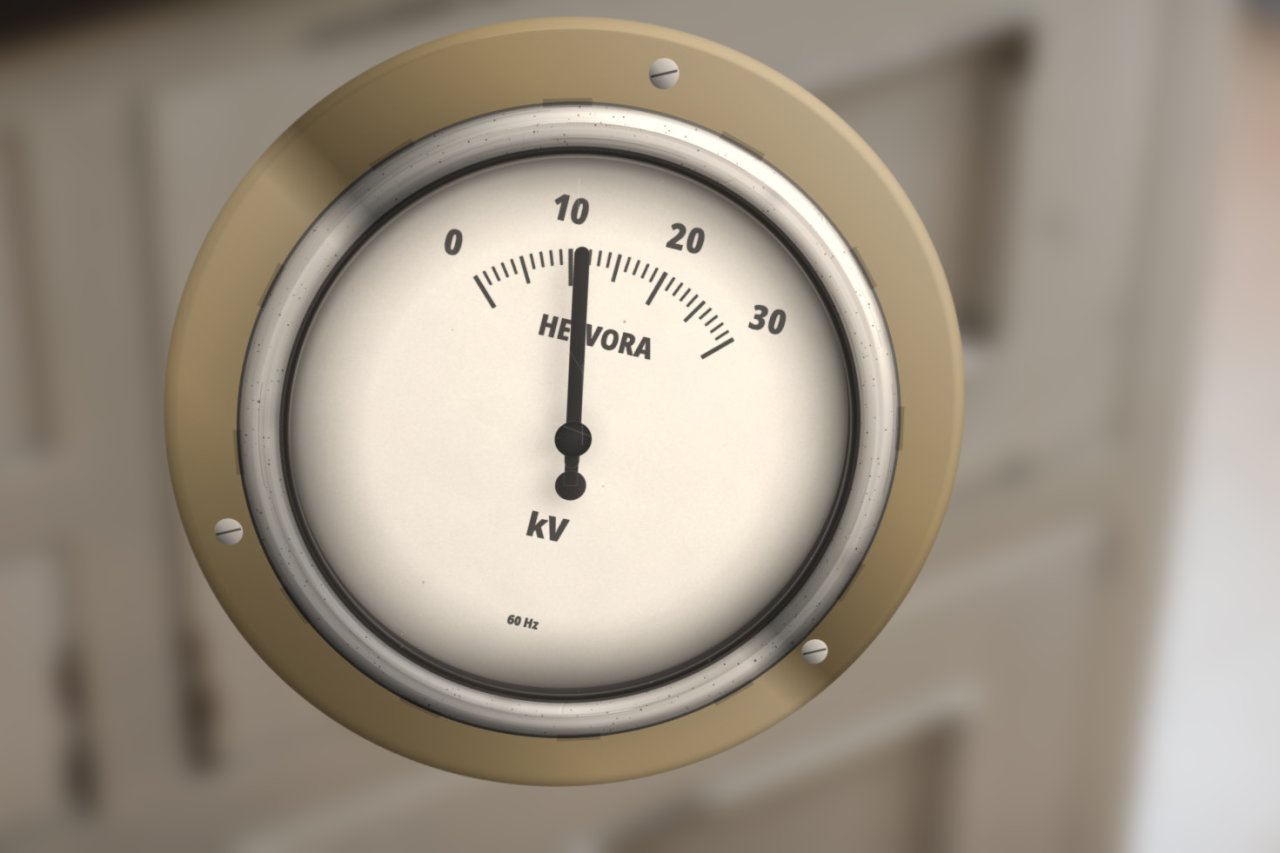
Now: 11
